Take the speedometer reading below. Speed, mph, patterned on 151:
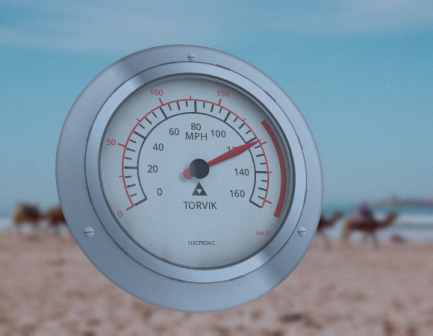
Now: 122.5
